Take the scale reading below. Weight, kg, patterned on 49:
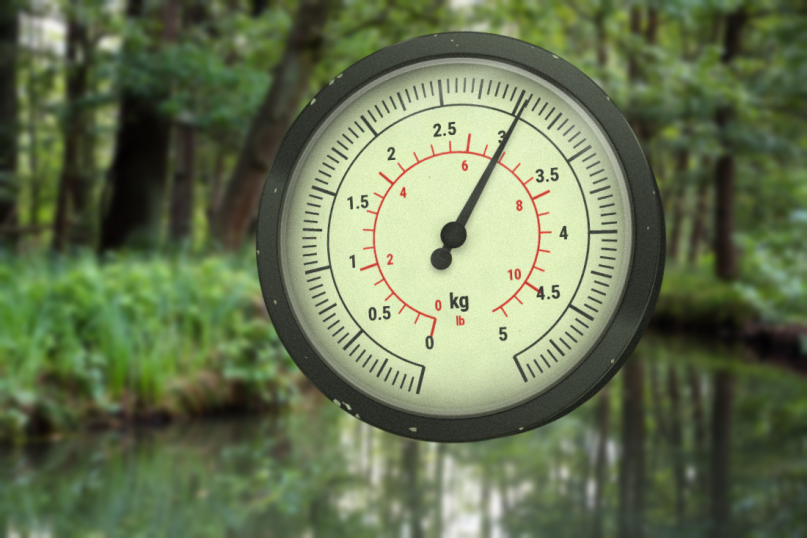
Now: 3.05
